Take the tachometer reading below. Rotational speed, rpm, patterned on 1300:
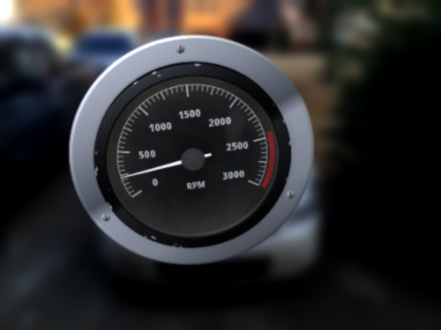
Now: 250
